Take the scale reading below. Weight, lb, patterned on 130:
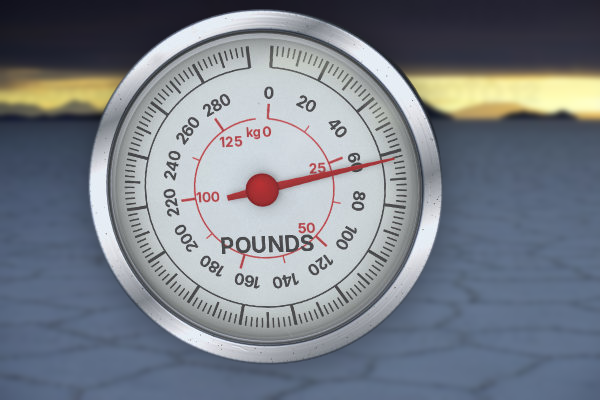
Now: 62
